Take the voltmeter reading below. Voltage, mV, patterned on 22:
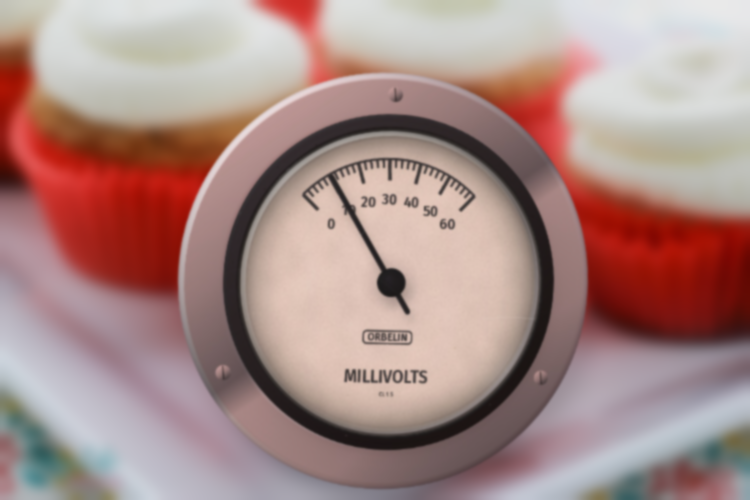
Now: 10
